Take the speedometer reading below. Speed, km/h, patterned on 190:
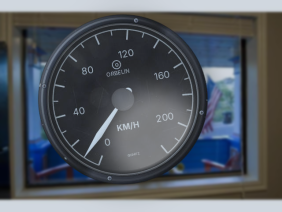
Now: 10
